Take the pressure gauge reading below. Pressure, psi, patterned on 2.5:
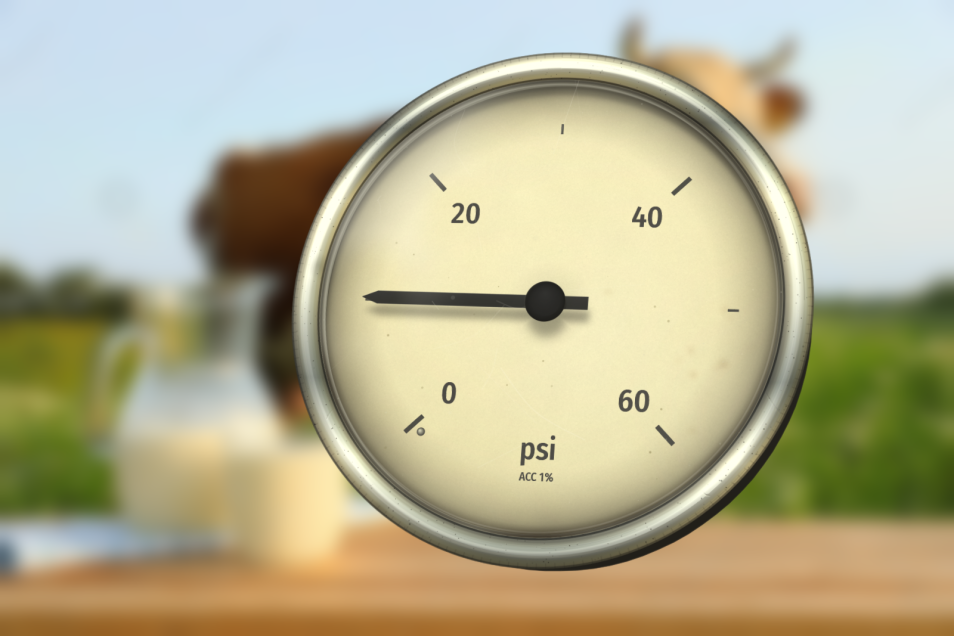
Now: 10
